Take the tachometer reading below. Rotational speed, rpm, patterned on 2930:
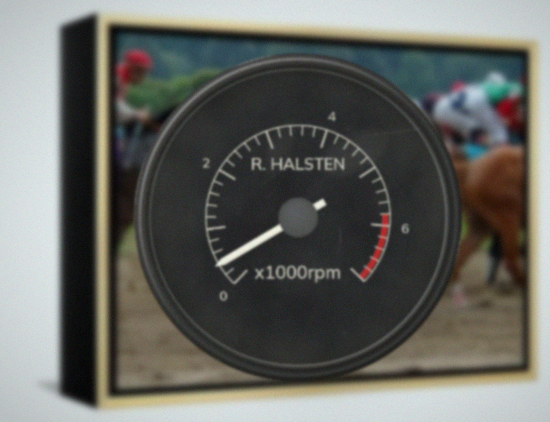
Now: 400
